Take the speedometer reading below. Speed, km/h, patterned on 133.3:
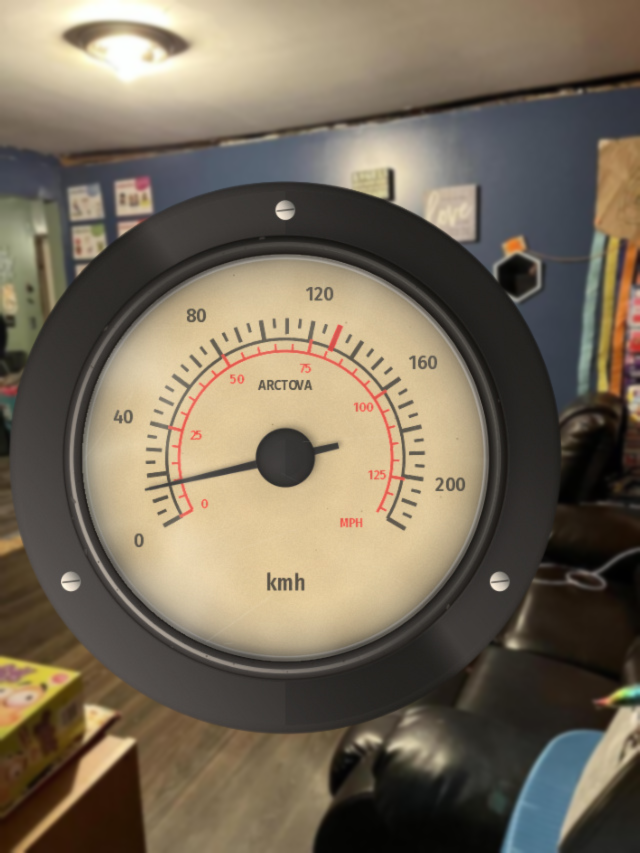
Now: 15
